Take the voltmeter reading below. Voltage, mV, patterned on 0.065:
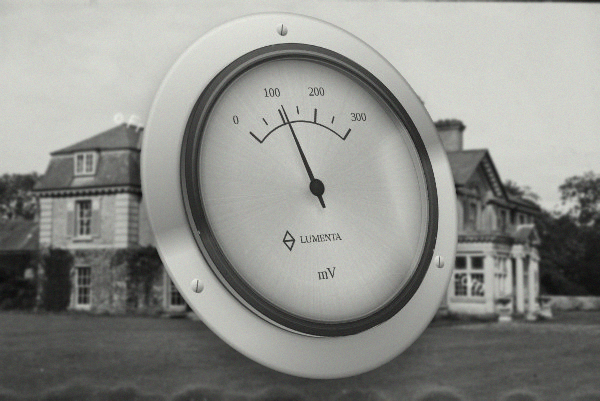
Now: 100
